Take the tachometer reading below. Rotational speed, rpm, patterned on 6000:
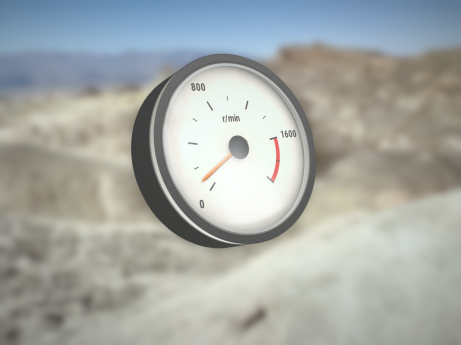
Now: 100
